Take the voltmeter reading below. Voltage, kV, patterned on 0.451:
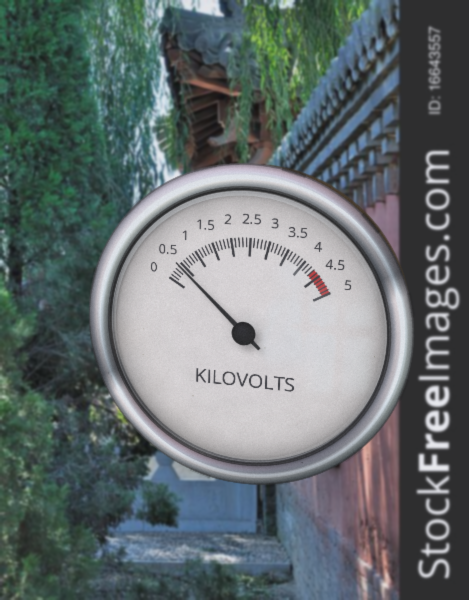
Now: 0.5
